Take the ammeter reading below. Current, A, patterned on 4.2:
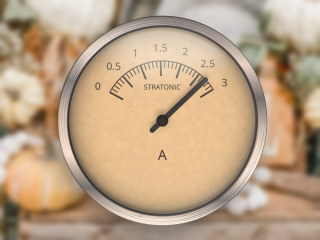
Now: 2.7
